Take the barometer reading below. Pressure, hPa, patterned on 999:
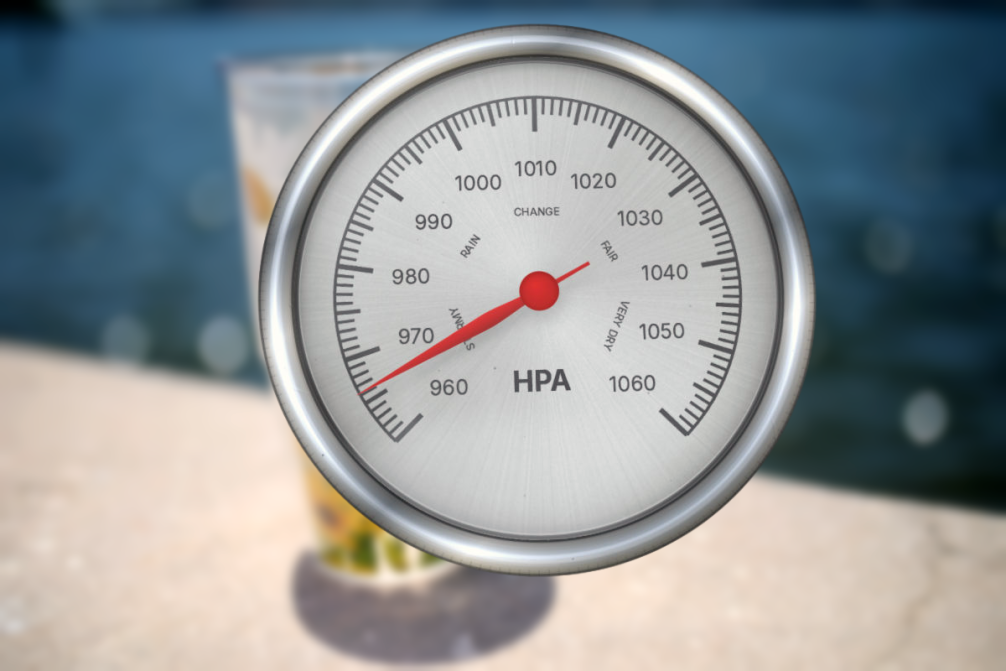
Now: 966
